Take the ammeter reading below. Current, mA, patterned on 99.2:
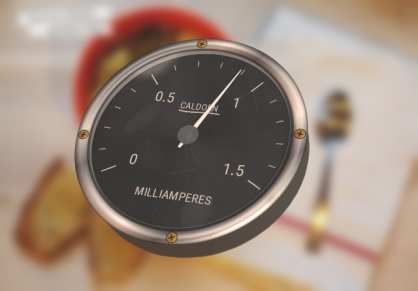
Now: 0.9
